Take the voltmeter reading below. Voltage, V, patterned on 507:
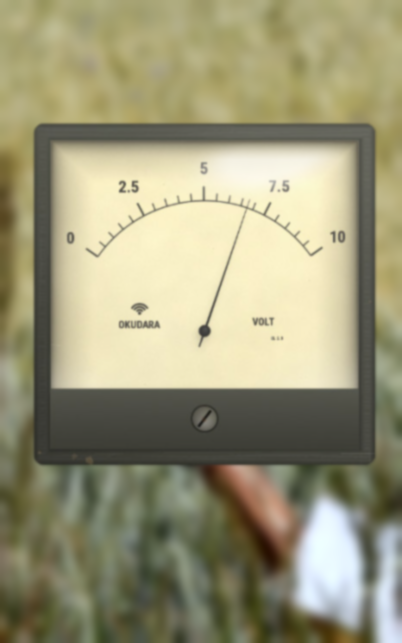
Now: 6.75
